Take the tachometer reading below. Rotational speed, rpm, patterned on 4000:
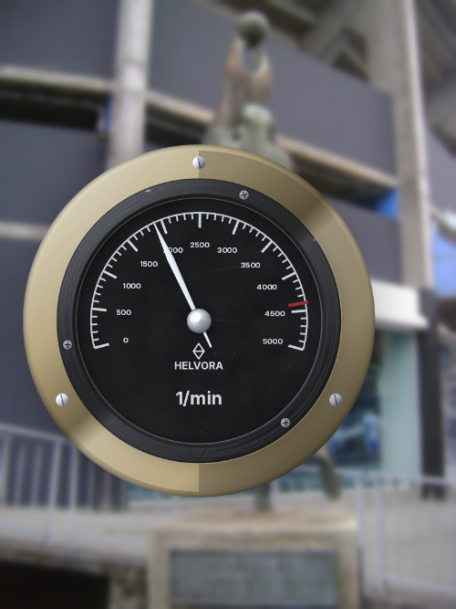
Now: 1900
